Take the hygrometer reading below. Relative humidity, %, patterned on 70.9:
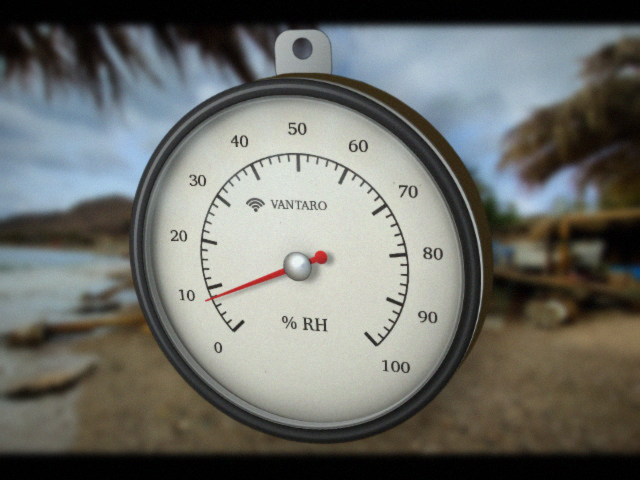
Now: 8
